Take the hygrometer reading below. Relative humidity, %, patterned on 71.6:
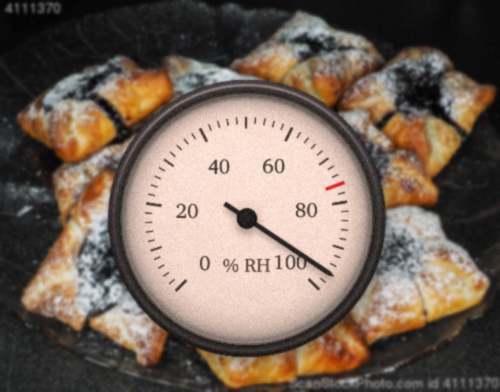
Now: 96
